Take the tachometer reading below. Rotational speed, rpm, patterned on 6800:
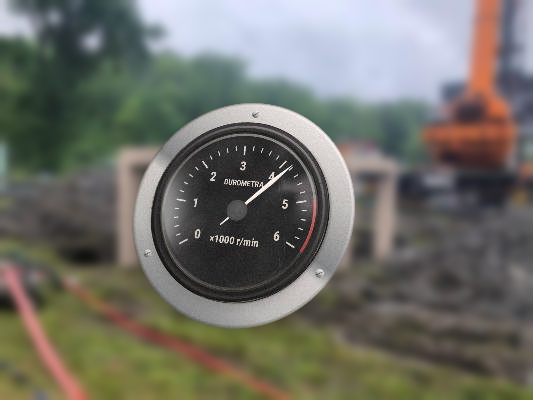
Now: 4200
